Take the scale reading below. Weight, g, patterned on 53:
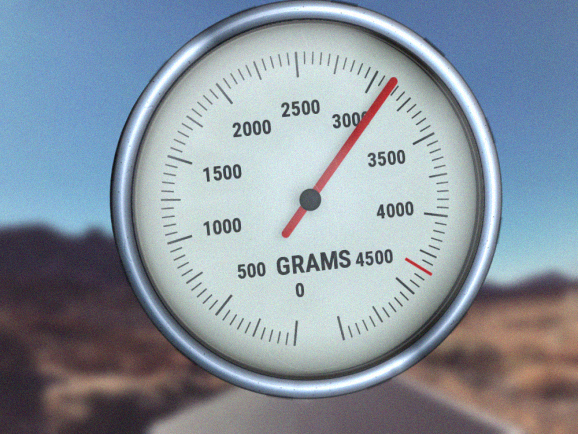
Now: 3100
